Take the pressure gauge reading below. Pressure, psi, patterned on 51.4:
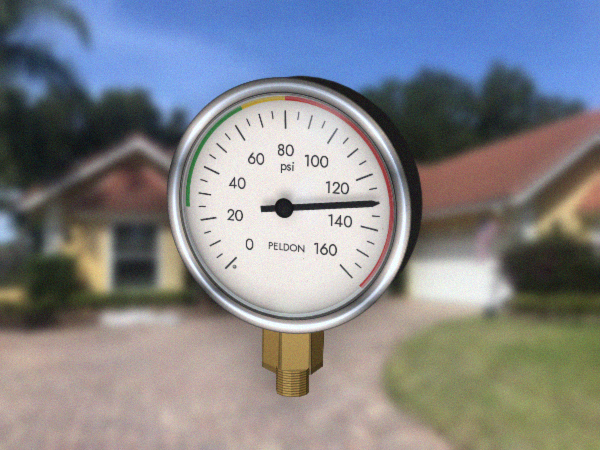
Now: 130
